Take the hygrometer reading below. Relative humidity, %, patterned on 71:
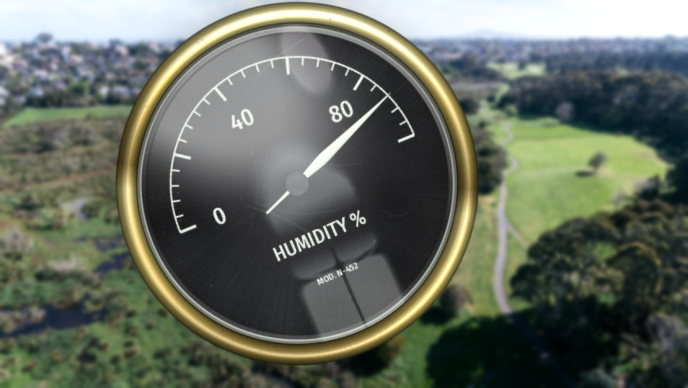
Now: 88
